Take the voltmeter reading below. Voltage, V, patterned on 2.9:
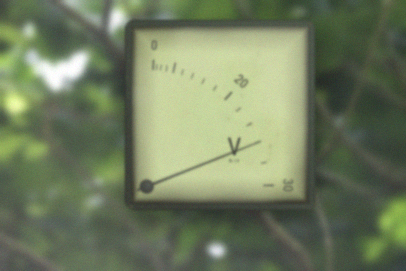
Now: 26
